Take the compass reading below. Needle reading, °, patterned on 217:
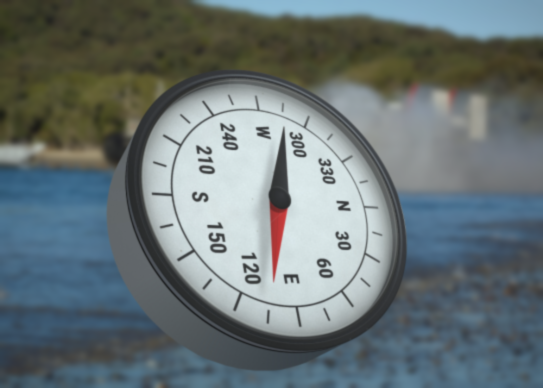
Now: 105
